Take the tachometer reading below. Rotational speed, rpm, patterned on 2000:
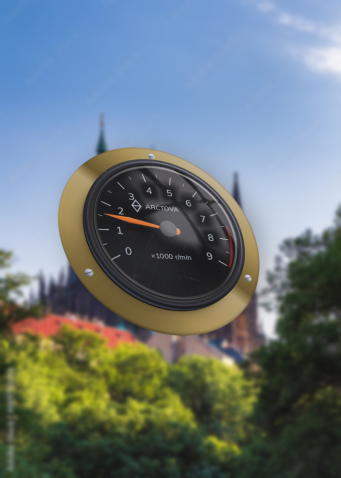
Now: 1500
